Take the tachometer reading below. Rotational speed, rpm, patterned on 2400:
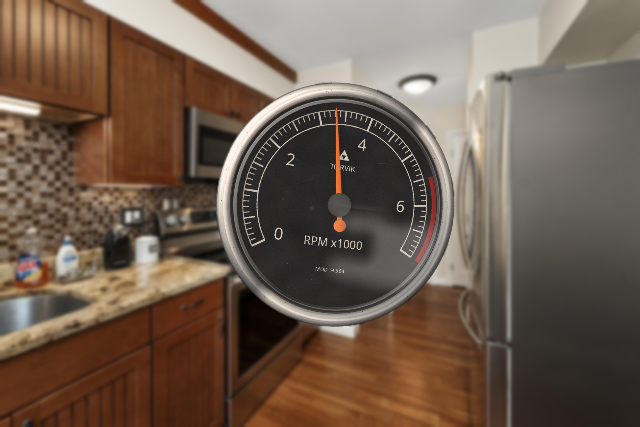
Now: 3300
